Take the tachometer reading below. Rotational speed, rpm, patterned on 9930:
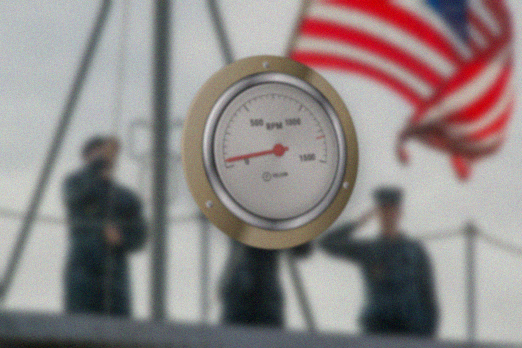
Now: 50
